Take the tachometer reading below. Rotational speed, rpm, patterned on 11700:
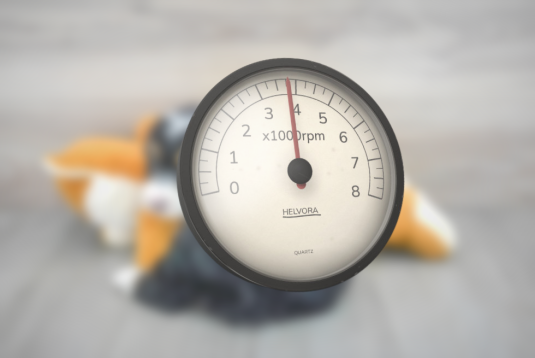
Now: 3750
